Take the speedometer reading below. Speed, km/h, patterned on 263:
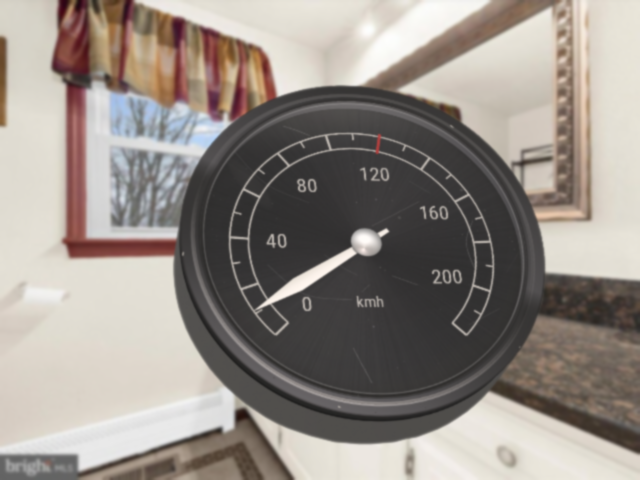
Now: 10
